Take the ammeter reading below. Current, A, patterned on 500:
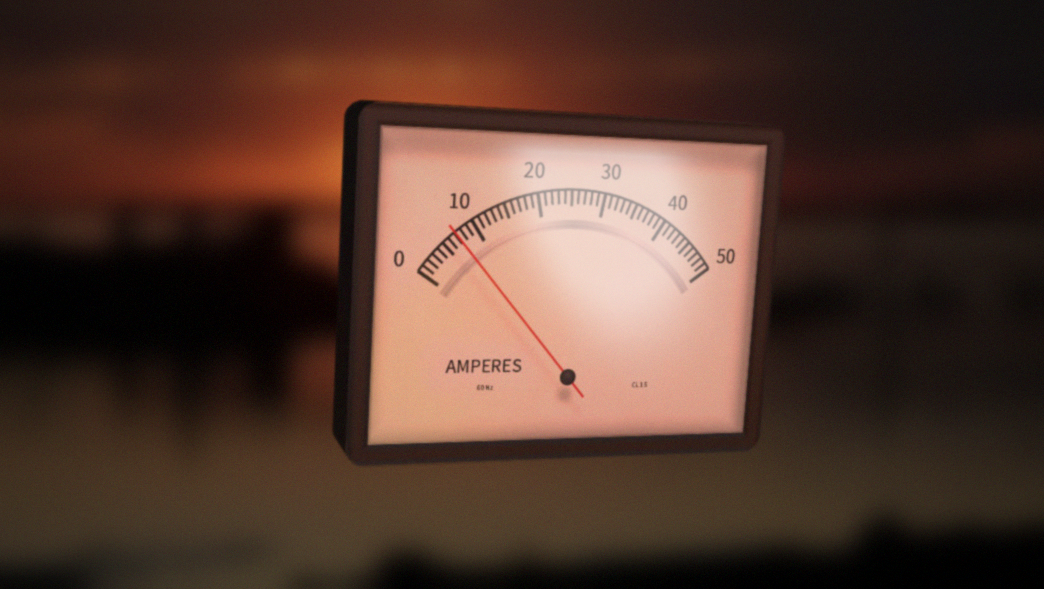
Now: 7
